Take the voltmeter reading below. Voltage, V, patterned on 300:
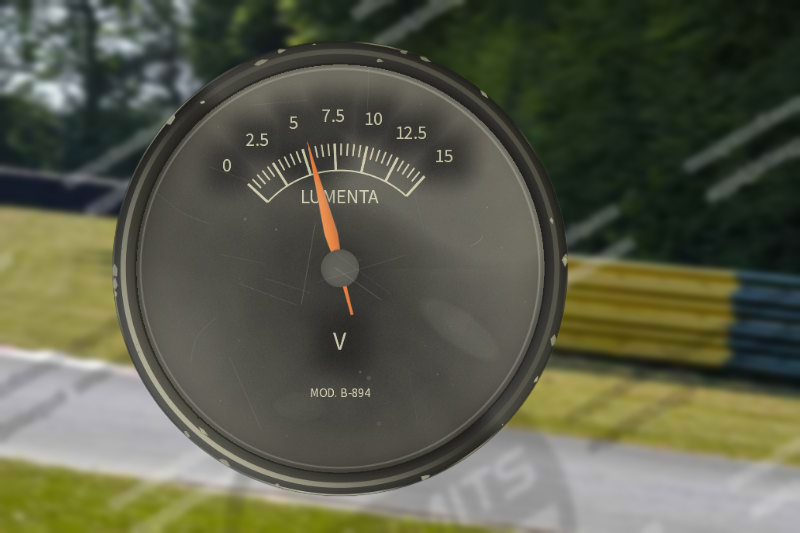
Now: 5.5
